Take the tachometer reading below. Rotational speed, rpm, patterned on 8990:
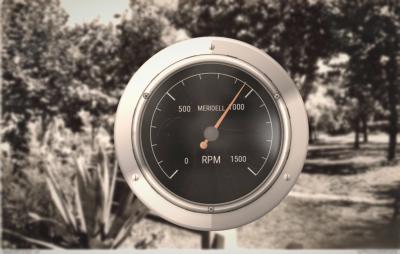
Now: 950
